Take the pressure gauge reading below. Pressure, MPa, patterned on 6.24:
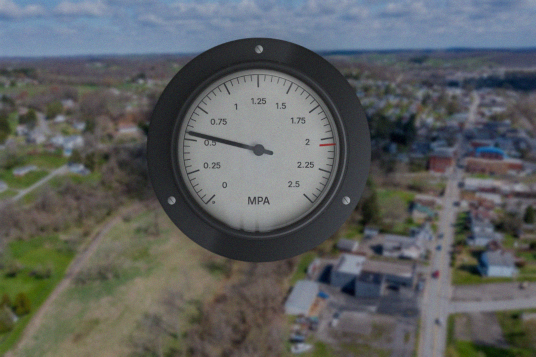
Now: 0.55
